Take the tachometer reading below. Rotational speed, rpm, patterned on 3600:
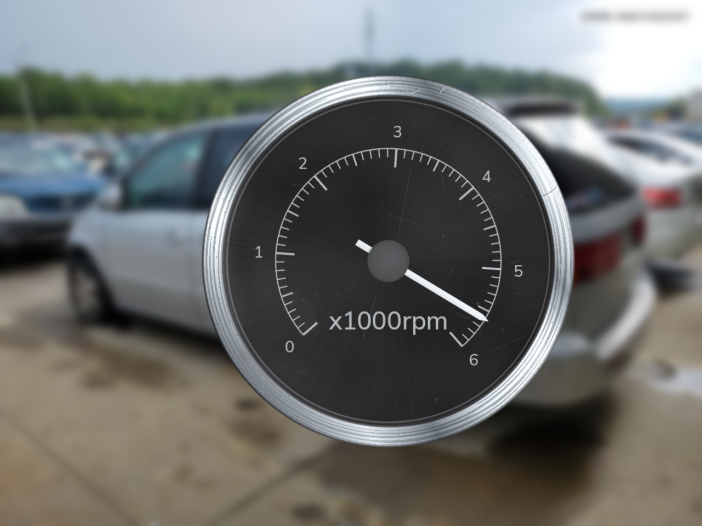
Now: 5600
